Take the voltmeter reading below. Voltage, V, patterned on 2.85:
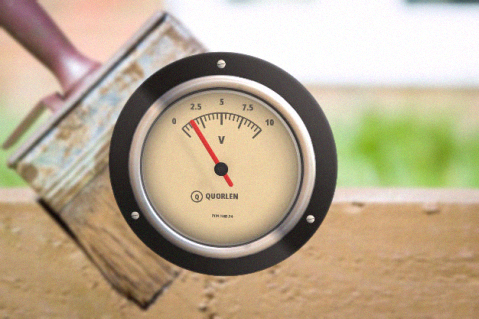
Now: 1.5
